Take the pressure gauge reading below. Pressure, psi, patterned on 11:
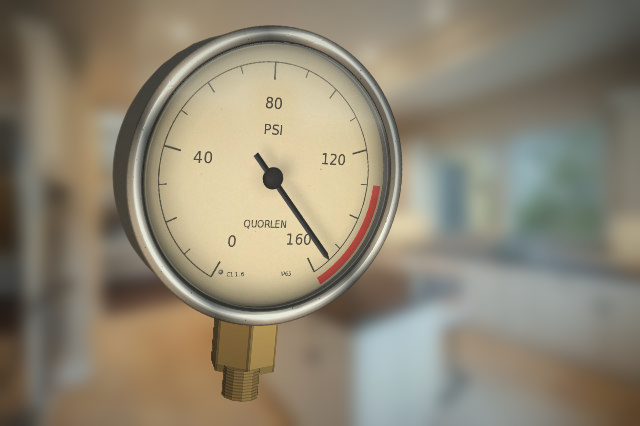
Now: 155
